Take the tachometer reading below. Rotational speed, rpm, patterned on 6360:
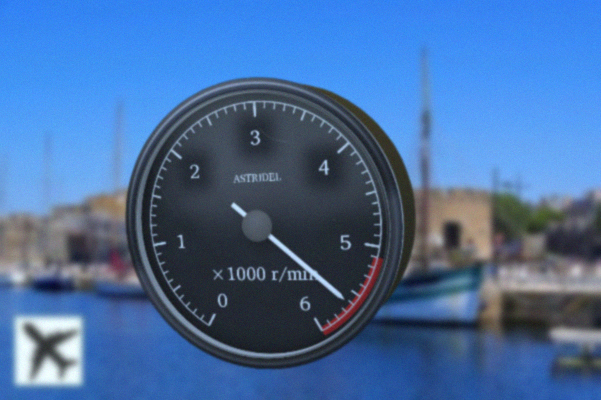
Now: 5600
